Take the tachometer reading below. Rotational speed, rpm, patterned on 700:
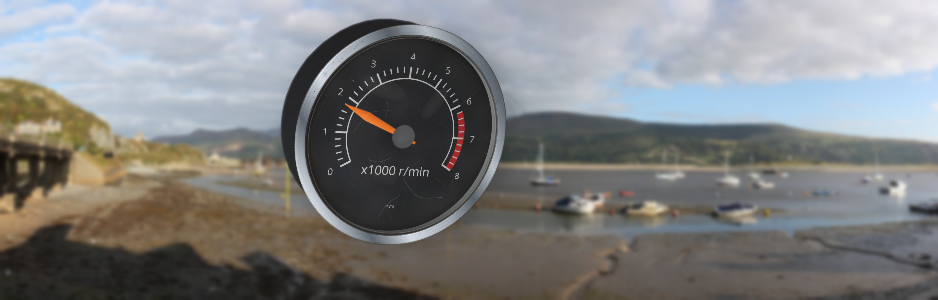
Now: 1800
